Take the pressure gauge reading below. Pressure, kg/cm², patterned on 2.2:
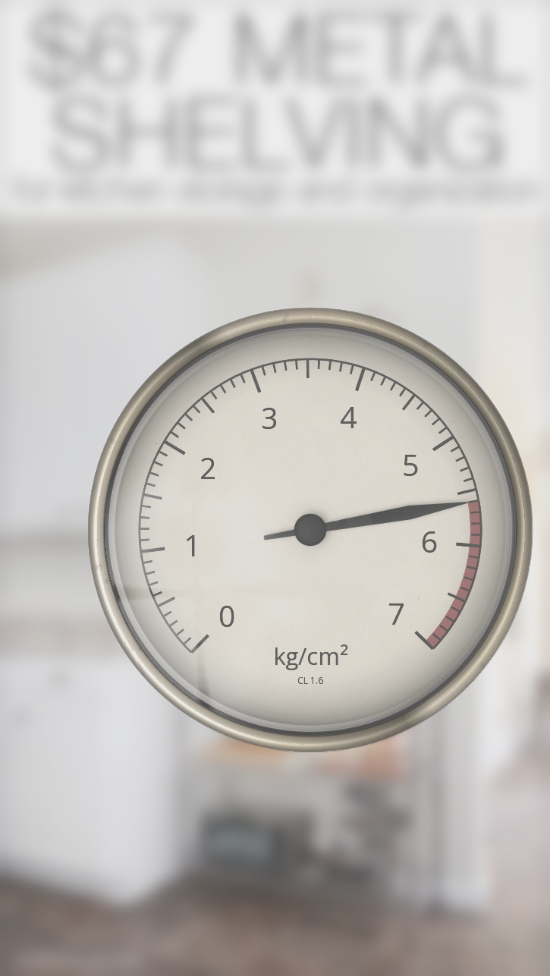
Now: 5.6
